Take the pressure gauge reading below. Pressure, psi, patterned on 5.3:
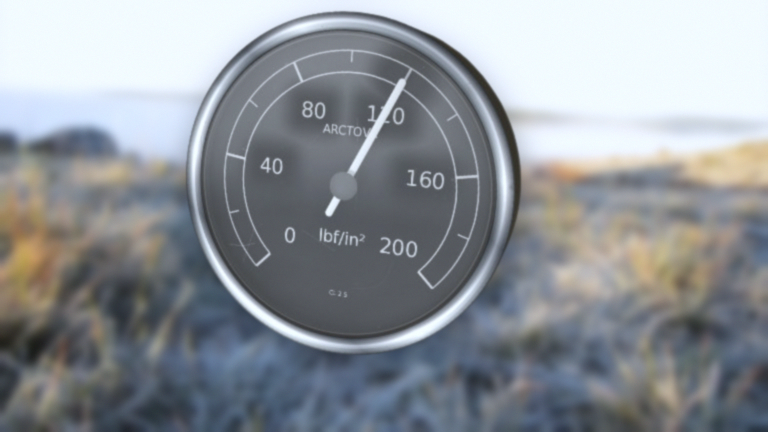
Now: 120
